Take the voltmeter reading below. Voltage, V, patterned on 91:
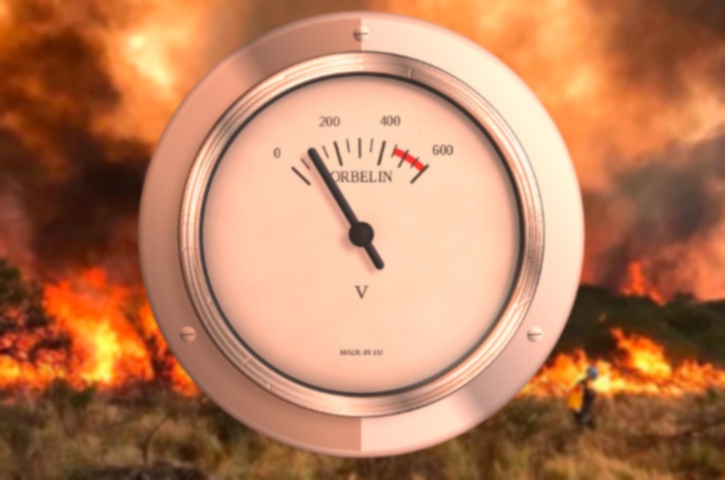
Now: 100
